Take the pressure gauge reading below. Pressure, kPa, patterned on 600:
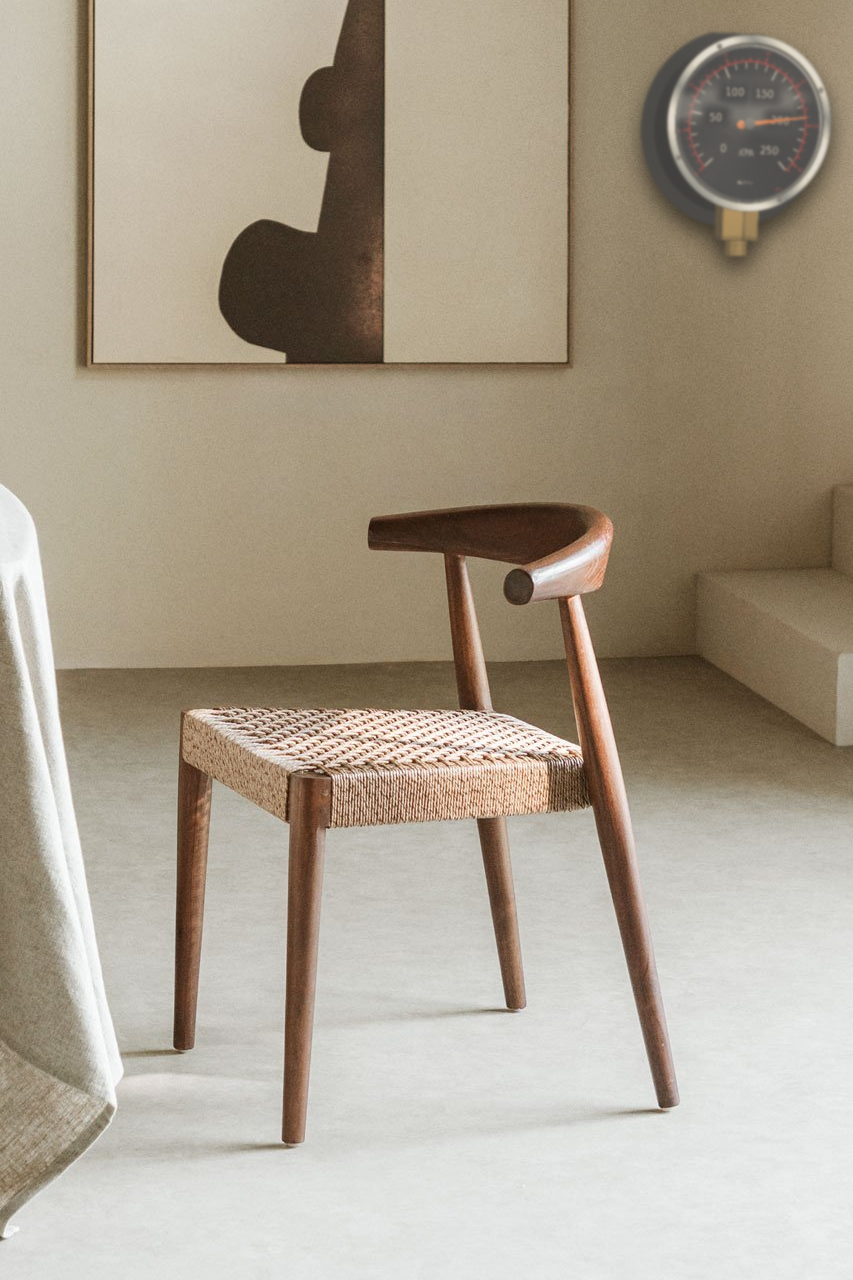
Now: 200
